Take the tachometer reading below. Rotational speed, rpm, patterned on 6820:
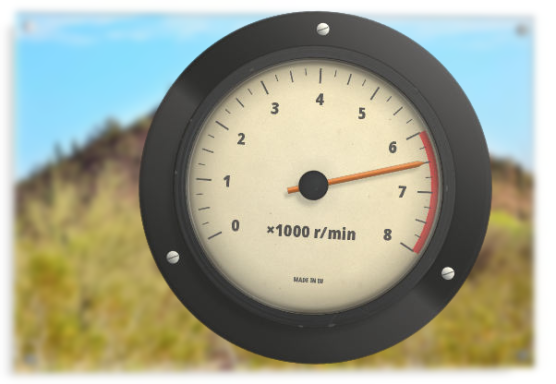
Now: 6500
